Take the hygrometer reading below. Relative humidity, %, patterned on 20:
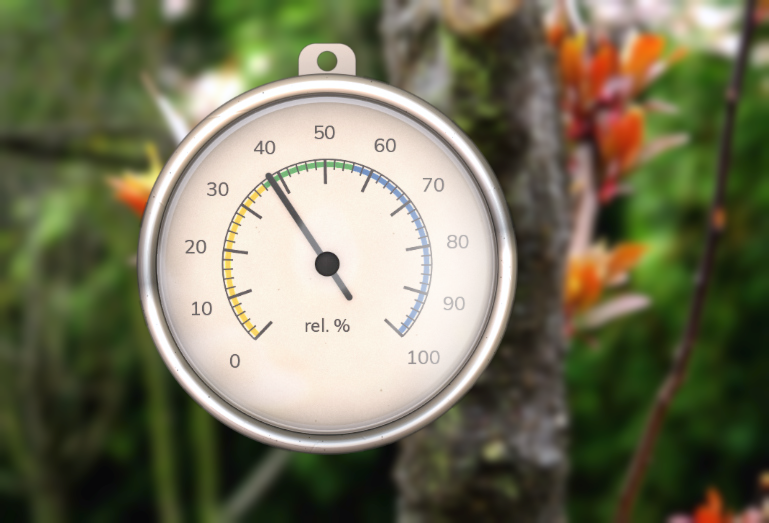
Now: 38
